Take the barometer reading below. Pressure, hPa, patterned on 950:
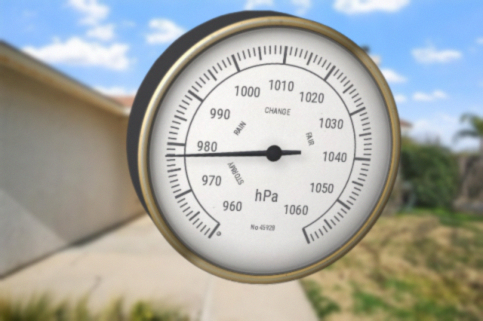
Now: 978
